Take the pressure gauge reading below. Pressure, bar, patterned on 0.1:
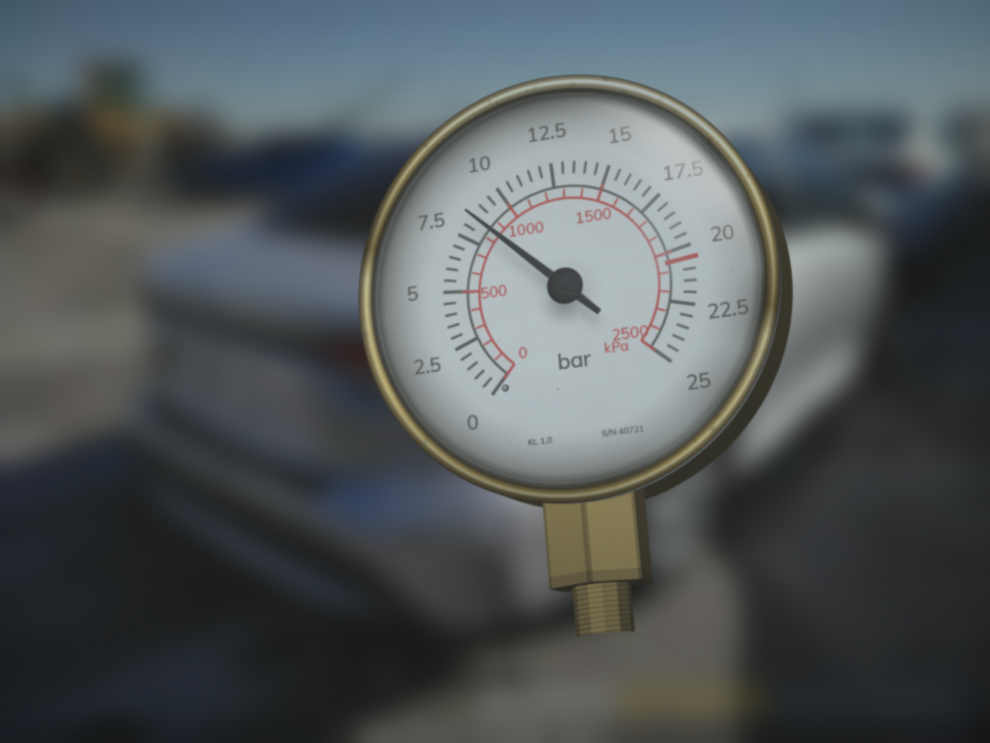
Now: 8.5
